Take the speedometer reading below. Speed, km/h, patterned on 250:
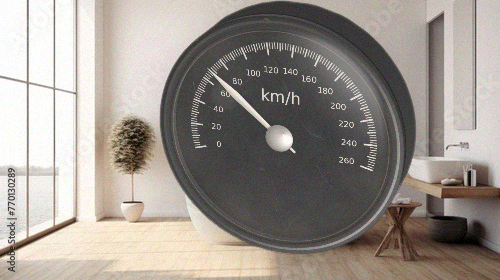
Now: 70
